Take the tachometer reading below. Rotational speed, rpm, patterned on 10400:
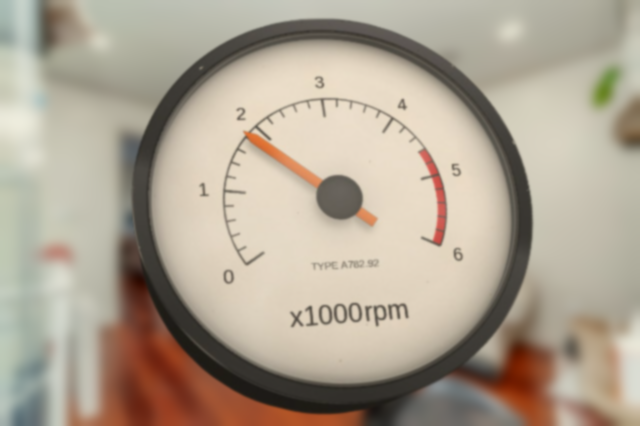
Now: 1800
